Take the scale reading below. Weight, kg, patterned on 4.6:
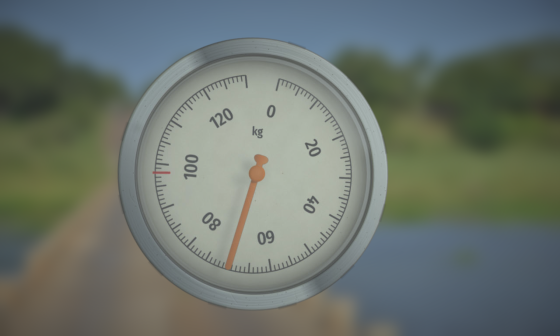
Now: 70
